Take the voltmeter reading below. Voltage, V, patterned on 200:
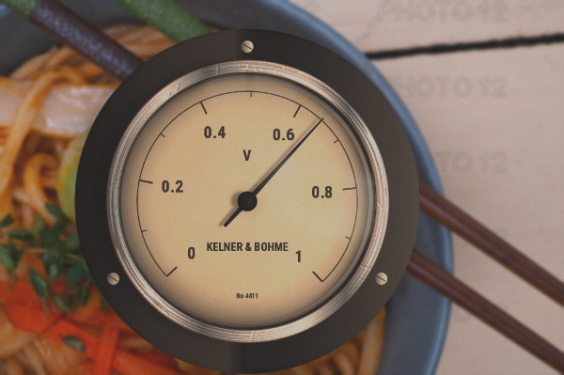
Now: 0.65
